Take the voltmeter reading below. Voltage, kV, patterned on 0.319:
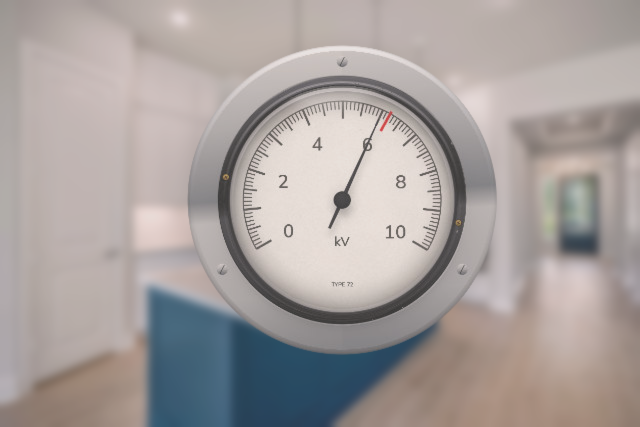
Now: 6
